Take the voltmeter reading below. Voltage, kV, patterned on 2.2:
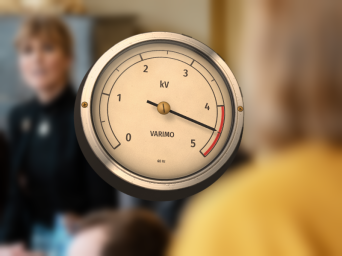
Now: 4.5
